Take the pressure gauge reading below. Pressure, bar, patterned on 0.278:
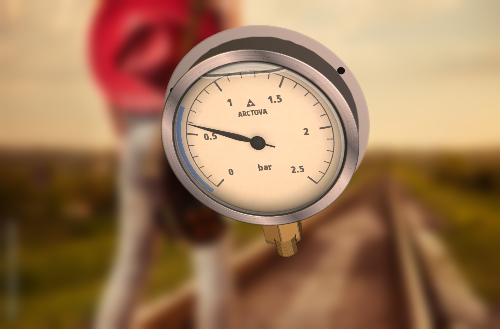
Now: 0.6
